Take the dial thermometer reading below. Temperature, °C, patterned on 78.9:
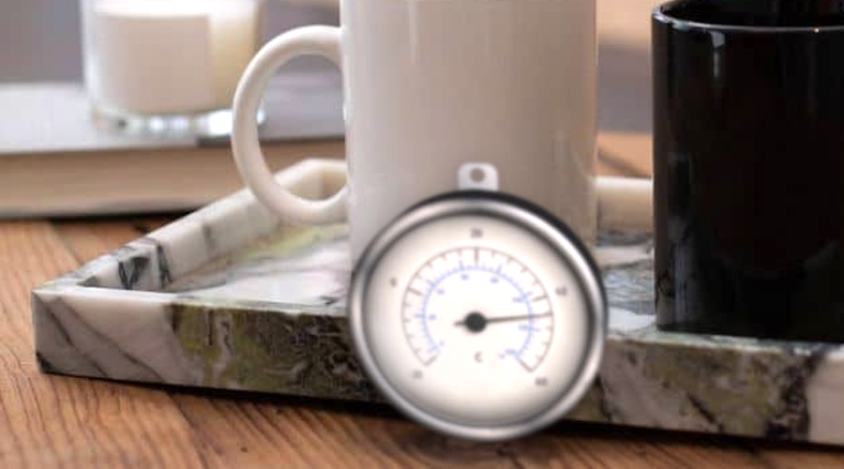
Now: 44
